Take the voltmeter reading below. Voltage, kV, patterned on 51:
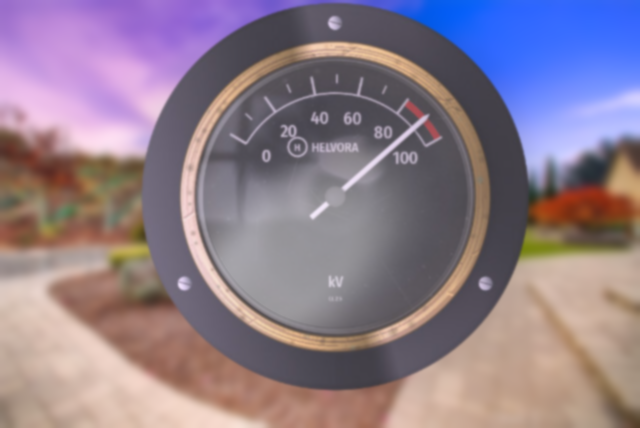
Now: 90
